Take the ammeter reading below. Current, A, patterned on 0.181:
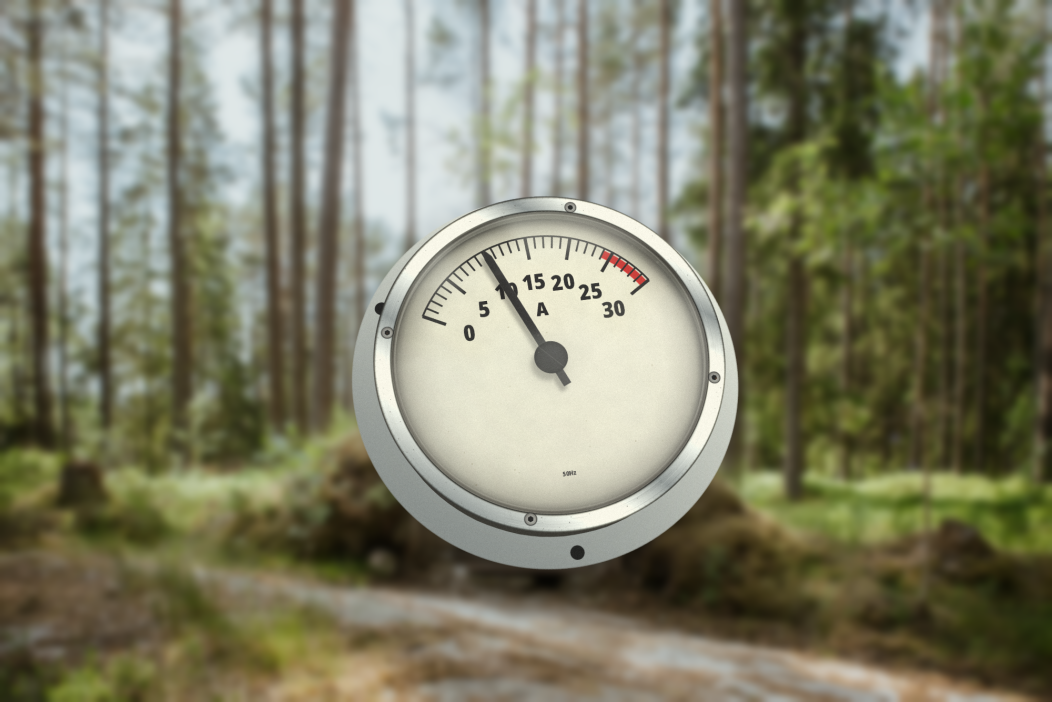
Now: 10
